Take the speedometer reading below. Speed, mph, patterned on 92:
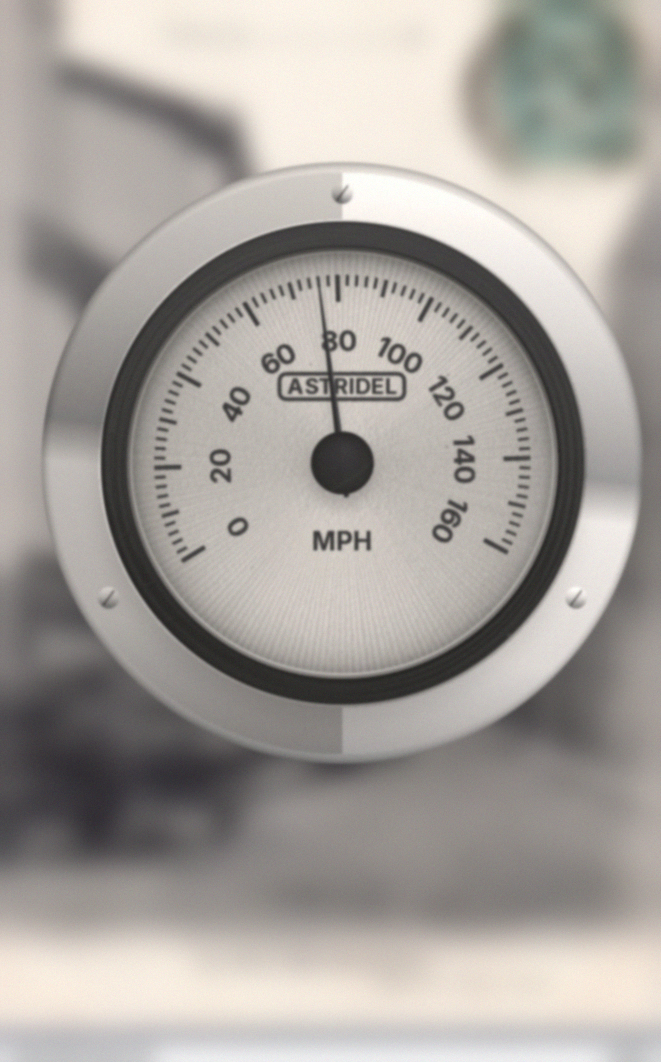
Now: 76
